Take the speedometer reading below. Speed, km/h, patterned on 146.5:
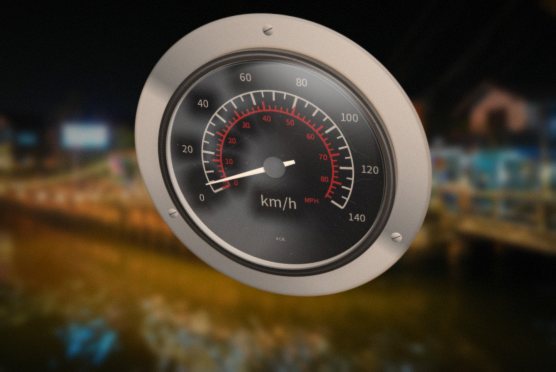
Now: 5
